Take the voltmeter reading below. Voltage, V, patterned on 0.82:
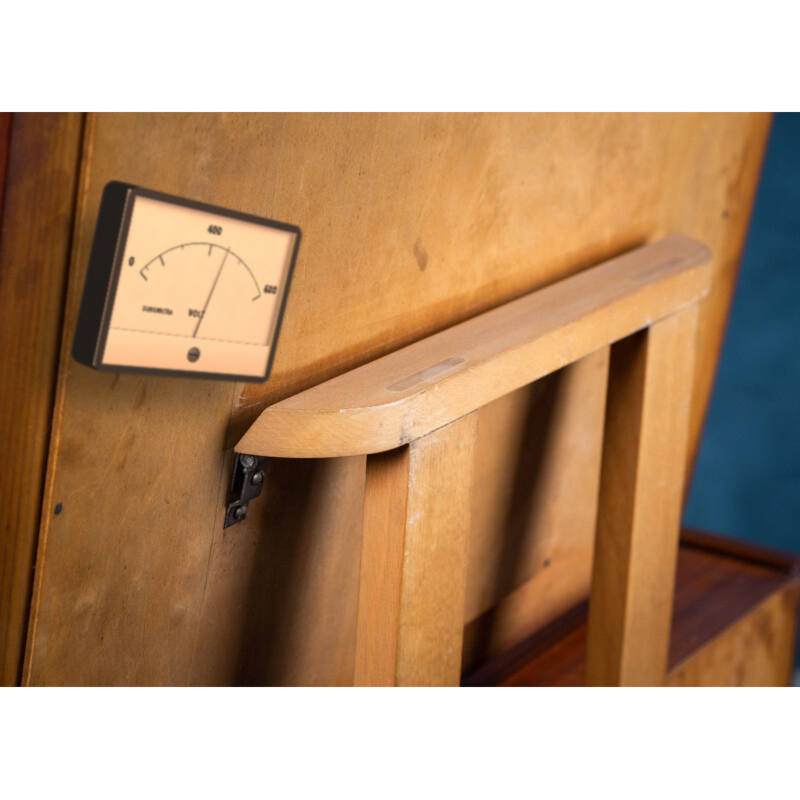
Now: 450
